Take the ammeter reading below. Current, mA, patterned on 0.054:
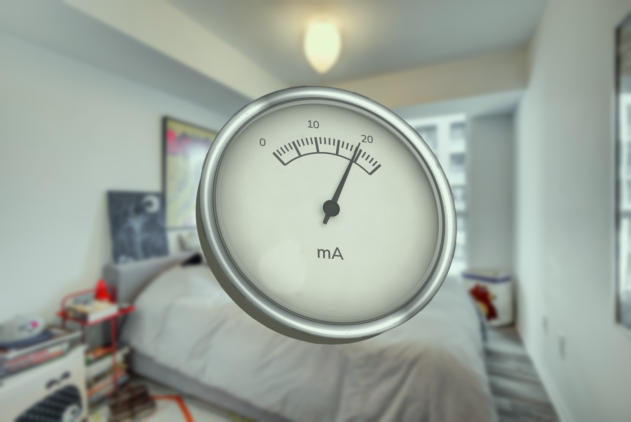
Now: 19
